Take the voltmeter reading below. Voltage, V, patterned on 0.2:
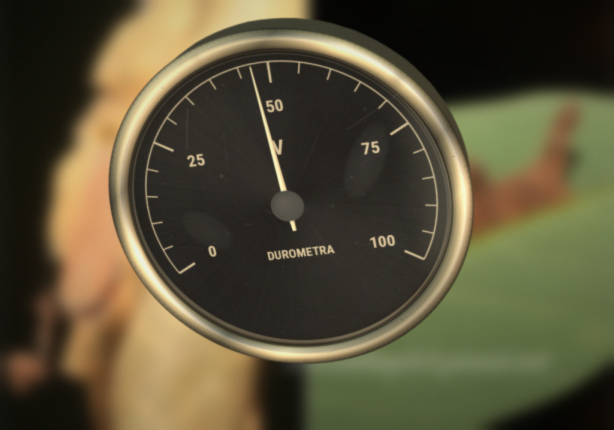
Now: 47.5
